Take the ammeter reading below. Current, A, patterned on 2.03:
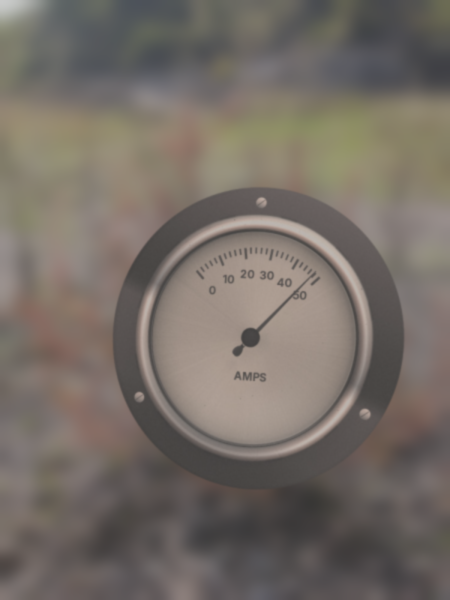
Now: 48
